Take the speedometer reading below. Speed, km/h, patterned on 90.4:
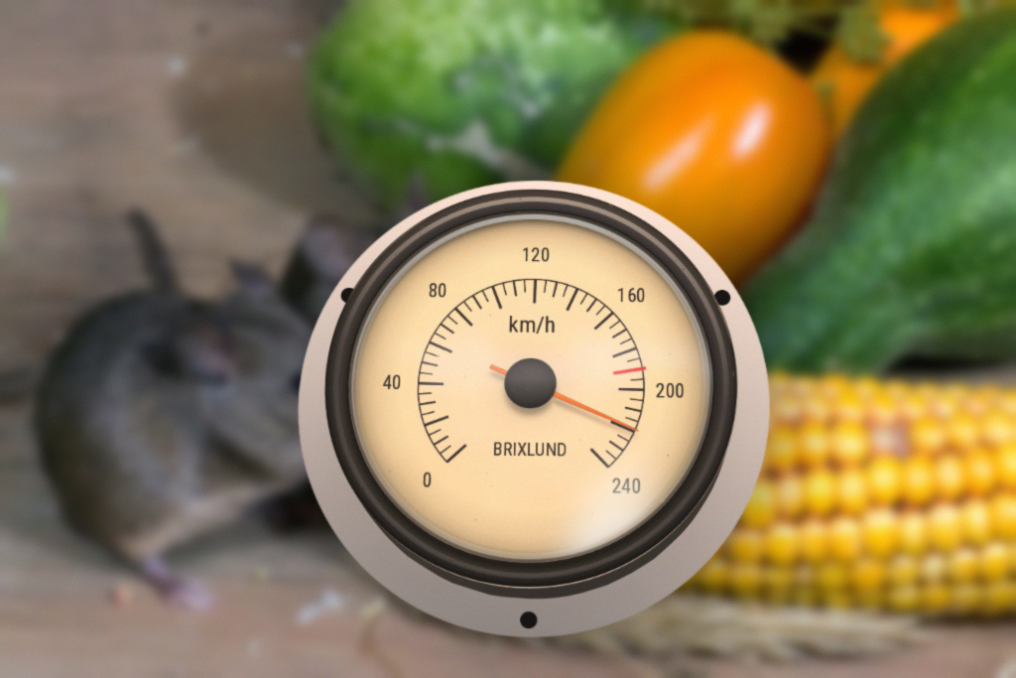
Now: 220
